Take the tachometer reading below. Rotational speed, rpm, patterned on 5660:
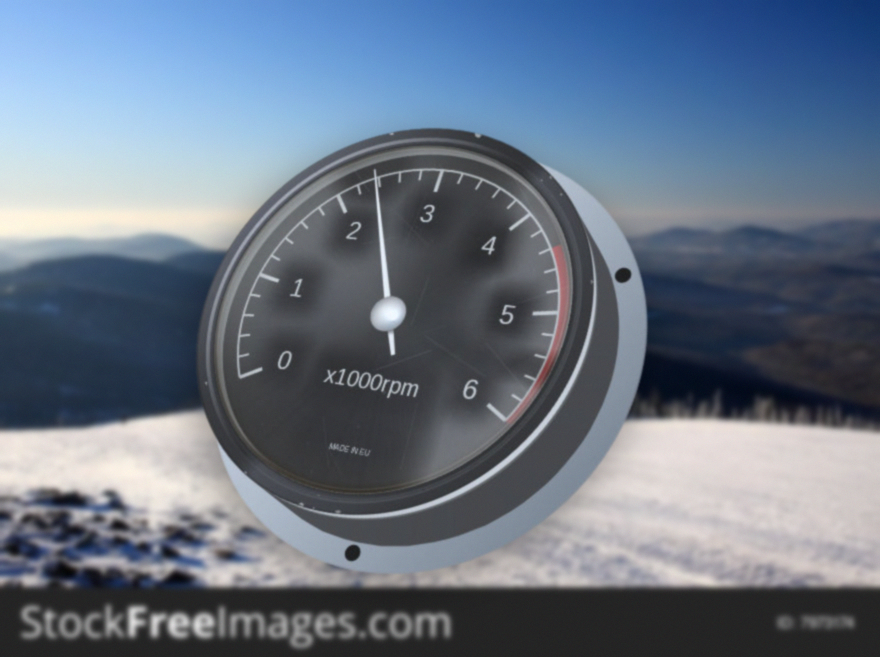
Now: 2400
